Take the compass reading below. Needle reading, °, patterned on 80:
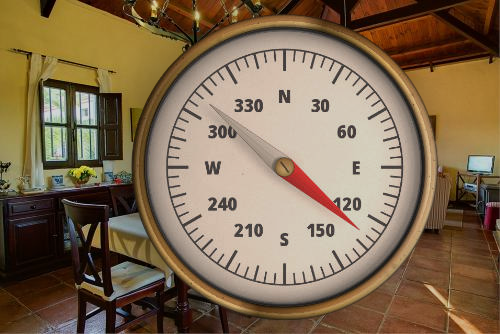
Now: 130
